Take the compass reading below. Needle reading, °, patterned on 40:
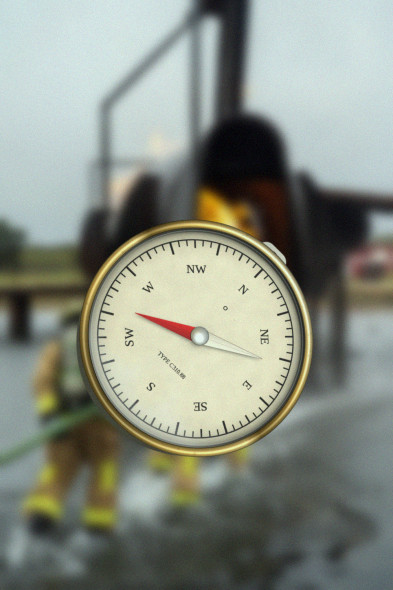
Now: 245
